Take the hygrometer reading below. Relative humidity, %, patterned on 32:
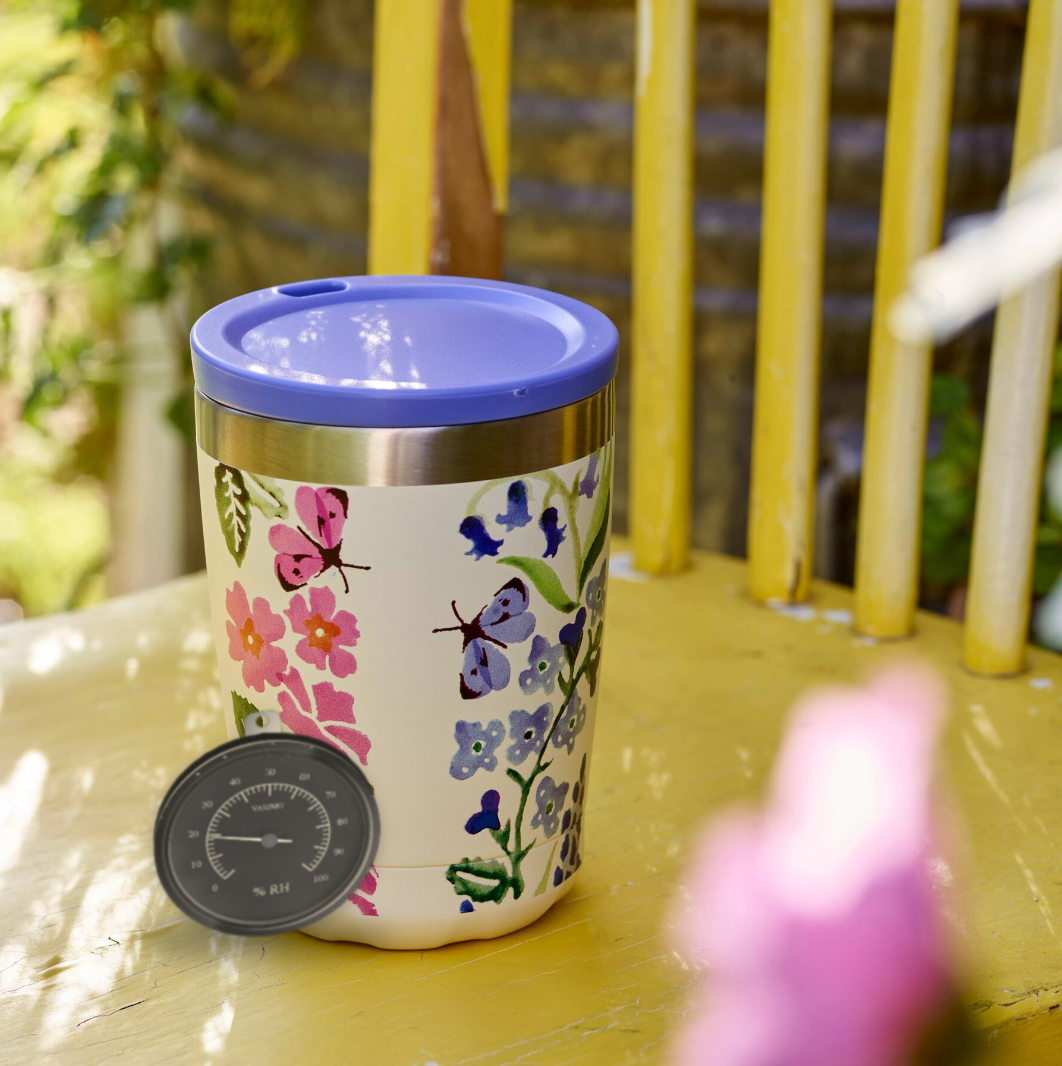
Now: 20
